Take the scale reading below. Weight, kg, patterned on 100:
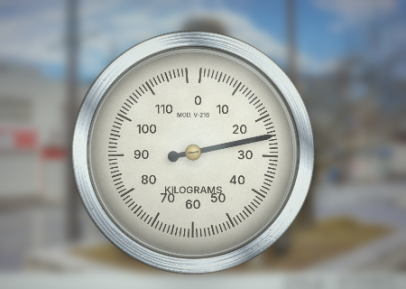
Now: 25
